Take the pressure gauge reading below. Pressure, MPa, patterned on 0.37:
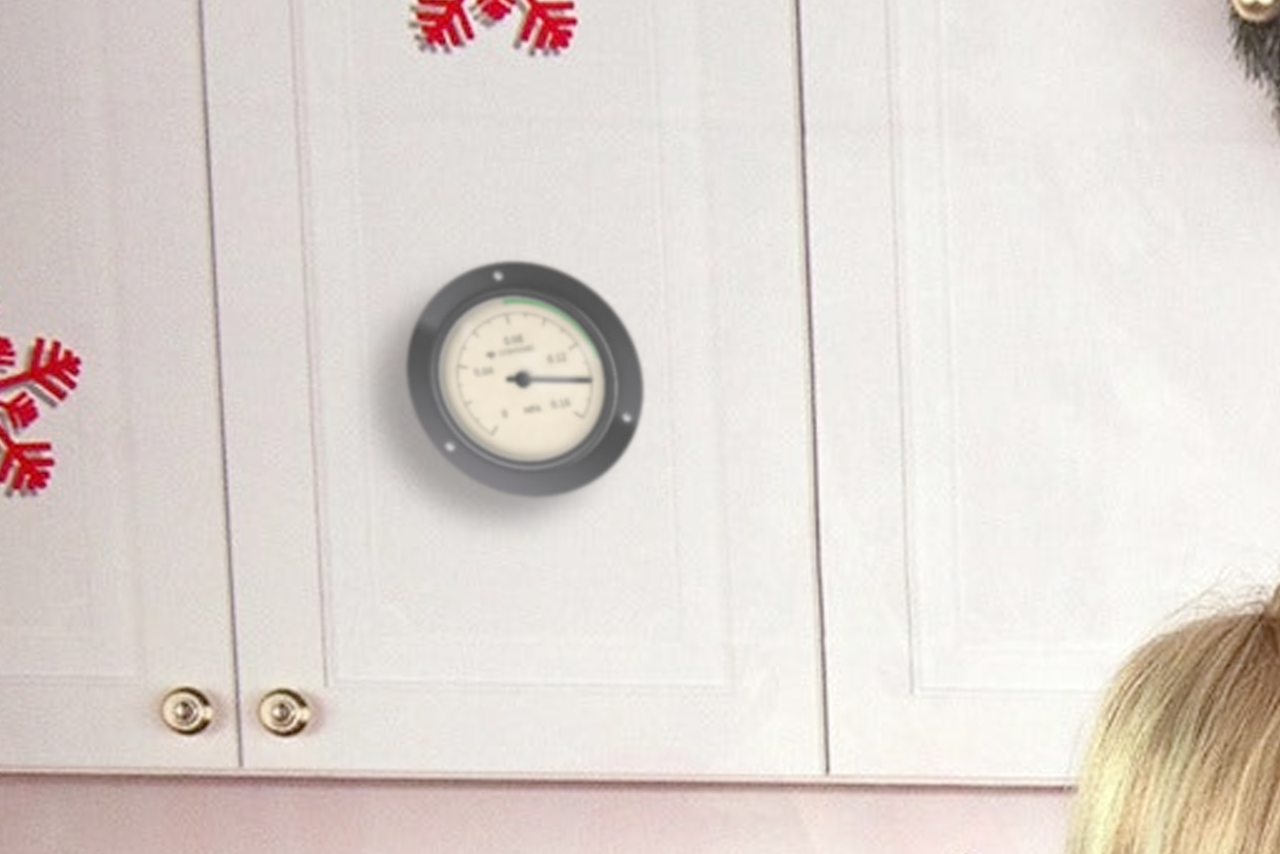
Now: 0.14
